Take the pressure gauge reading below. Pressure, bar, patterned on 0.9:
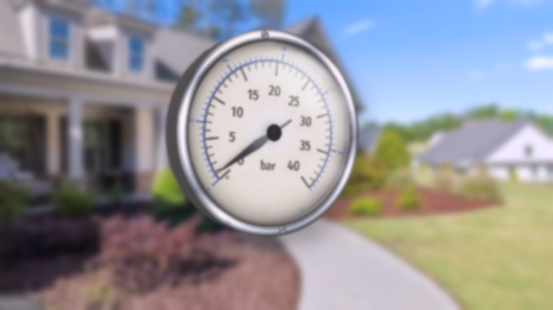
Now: 1
